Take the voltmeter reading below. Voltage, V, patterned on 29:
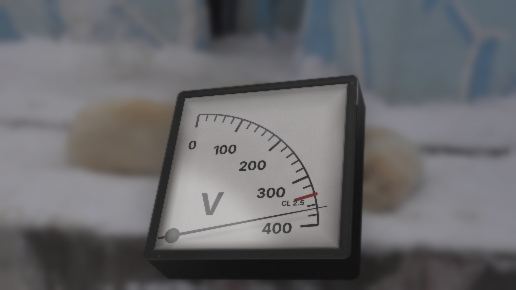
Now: 370
